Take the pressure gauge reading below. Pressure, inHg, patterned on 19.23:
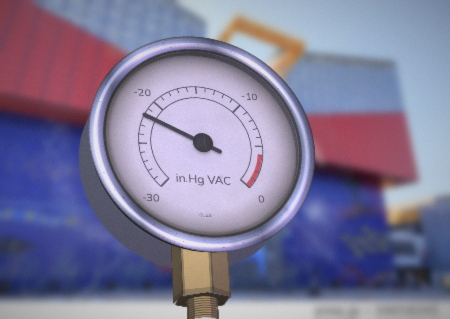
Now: -22
